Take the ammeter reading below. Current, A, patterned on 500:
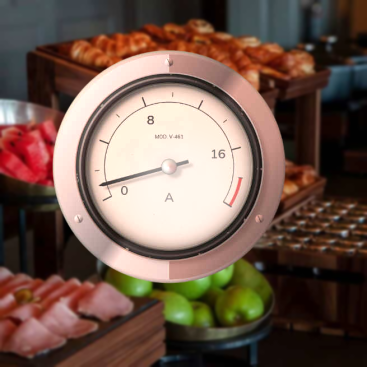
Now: 1
